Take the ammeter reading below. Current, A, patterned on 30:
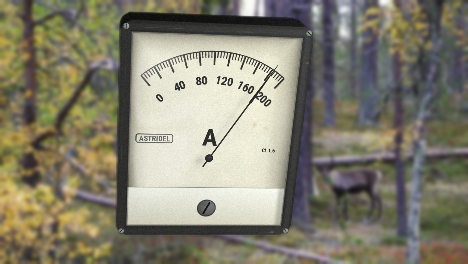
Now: 180
